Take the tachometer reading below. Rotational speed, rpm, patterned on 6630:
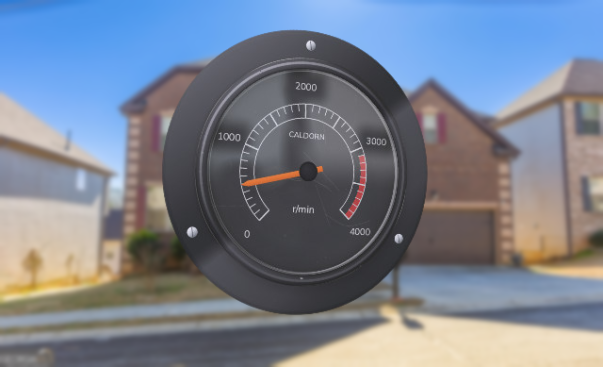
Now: 500
